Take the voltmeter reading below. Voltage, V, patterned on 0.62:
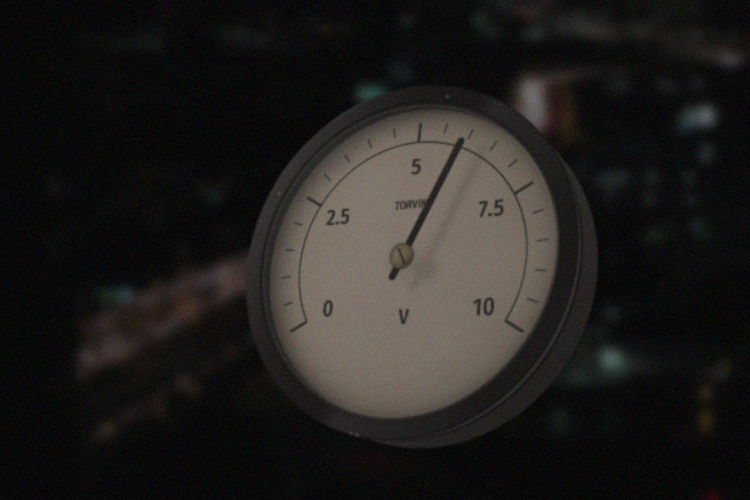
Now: 6
